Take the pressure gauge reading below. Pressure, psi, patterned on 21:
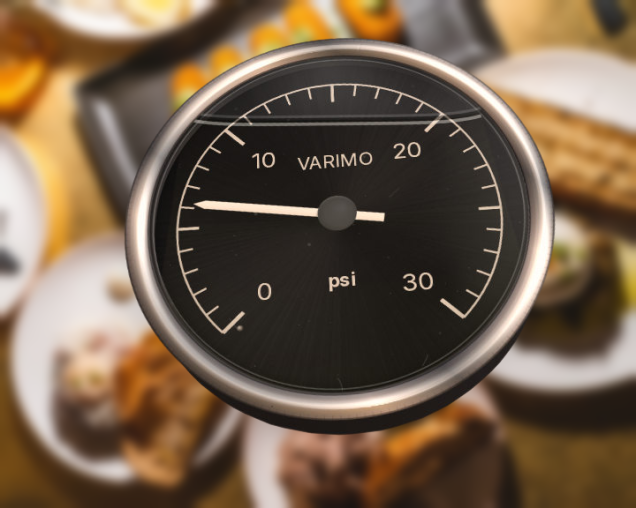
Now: 6
